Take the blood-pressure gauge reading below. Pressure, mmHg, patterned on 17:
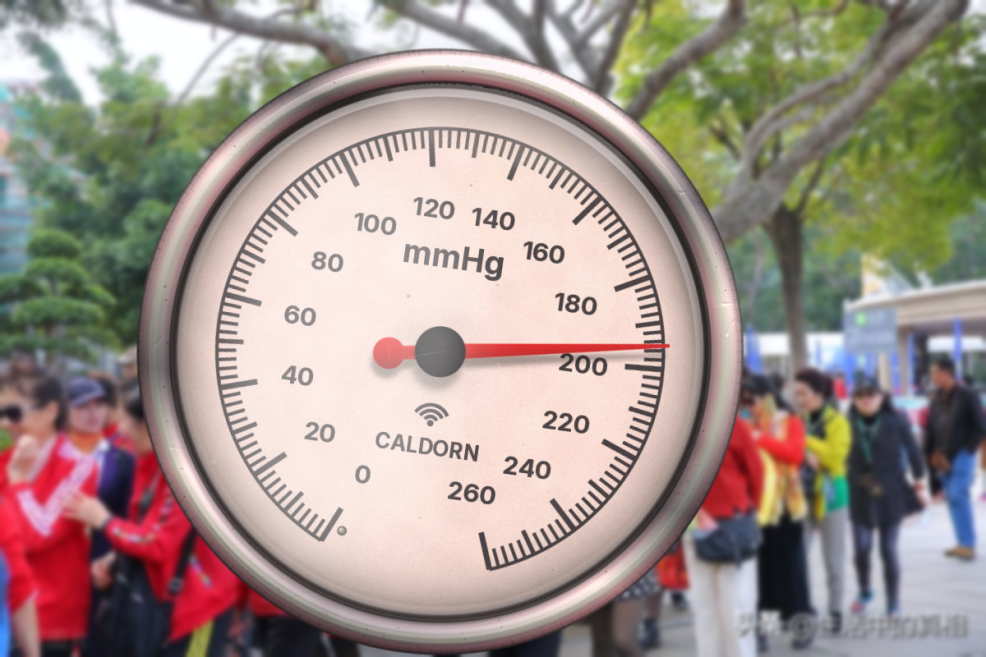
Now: 195
